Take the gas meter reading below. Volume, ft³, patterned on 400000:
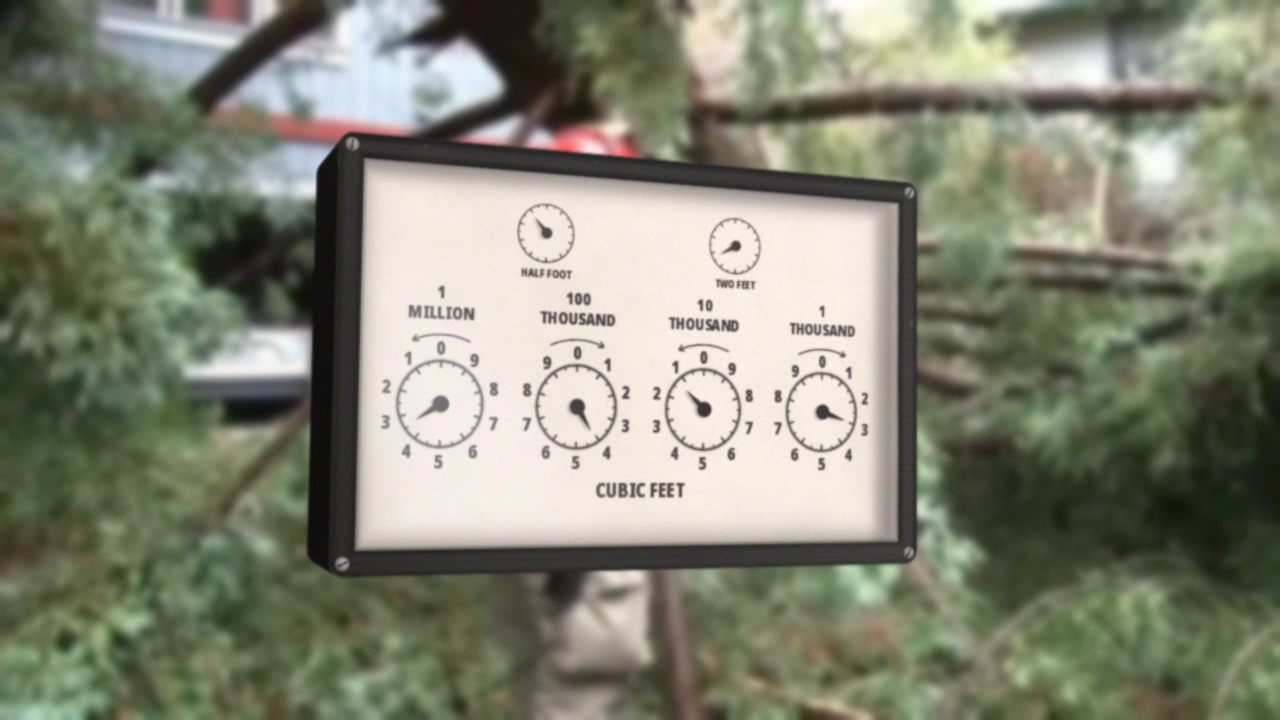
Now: 341300
